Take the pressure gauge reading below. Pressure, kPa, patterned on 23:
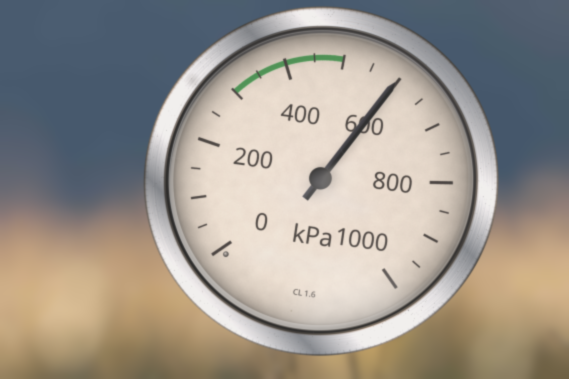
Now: 600
